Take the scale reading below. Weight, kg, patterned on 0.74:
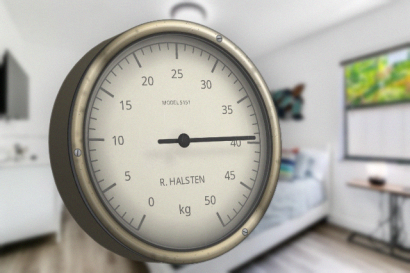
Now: 39.5
